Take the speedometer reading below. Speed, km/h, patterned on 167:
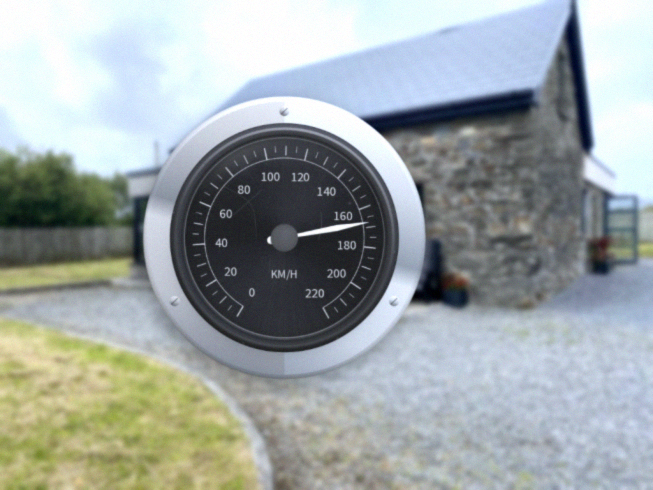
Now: 167.5
